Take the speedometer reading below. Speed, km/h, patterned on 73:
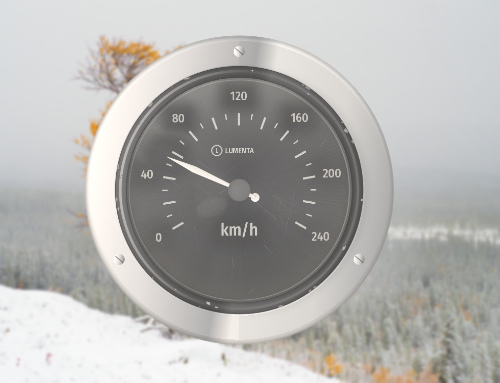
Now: 55
